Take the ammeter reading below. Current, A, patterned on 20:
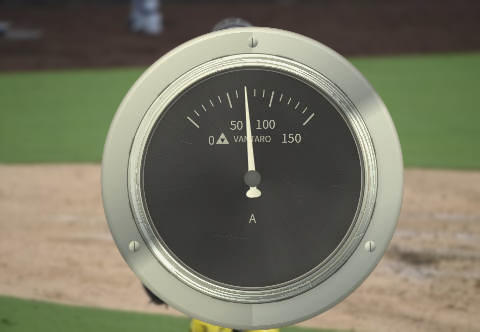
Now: 70
